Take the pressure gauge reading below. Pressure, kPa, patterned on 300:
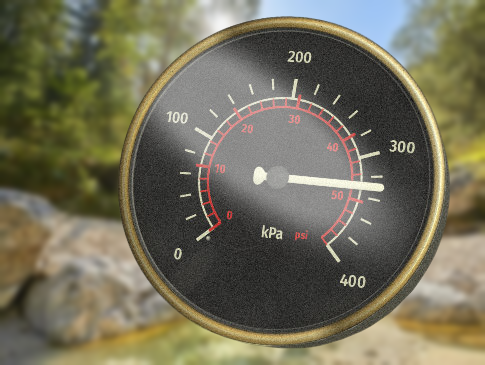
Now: 330
